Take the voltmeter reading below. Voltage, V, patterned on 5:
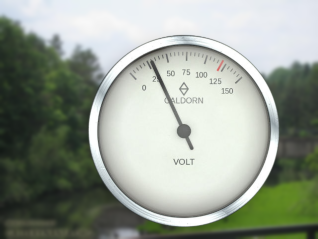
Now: 30
